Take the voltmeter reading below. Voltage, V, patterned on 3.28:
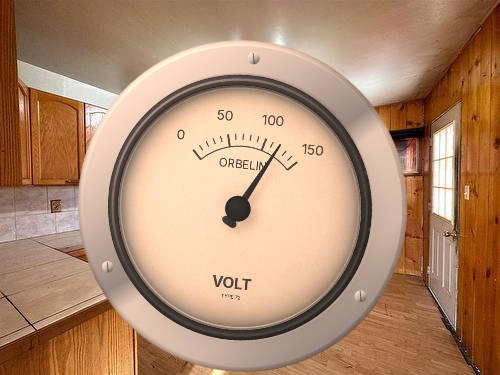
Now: 120
